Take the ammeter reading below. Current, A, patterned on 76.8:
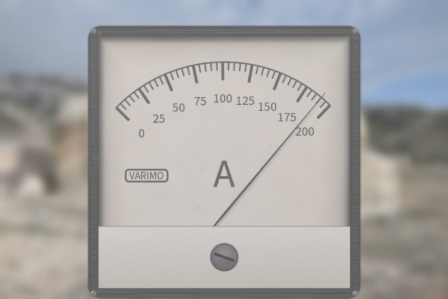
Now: 190
